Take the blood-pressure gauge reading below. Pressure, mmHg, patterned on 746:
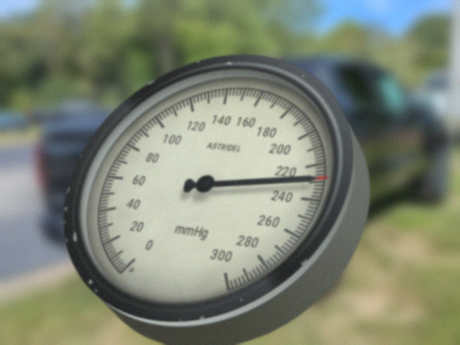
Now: 230
